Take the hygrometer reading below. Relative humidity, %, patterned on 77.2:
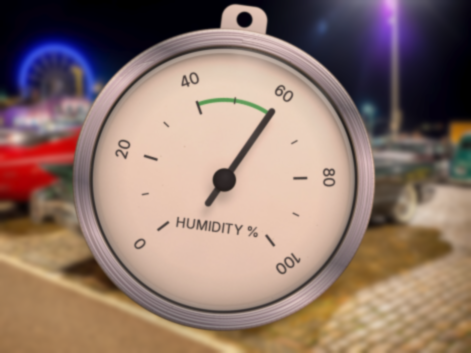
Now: 60
